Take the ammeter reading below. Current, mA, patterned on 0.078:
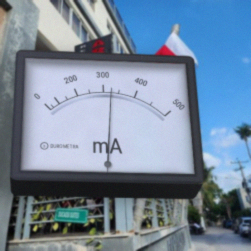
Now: 325
